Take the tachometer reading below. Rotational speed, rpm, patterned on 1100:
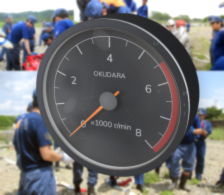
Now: 0
